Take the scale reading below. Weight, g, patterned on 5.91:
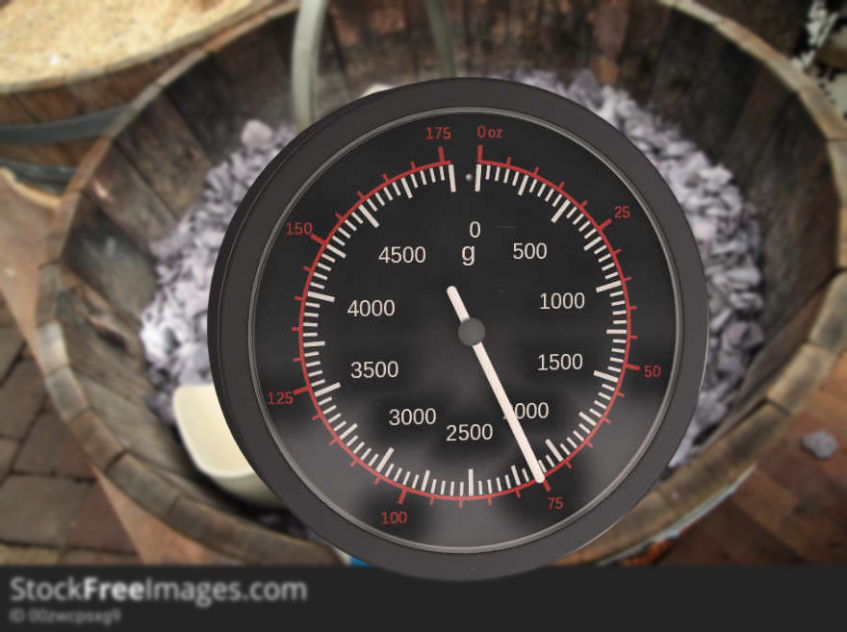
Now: 2150
